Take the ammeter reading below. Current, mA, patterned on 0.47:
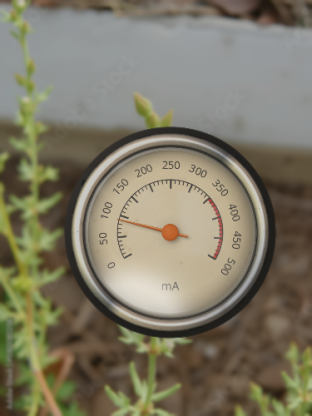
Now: 90
